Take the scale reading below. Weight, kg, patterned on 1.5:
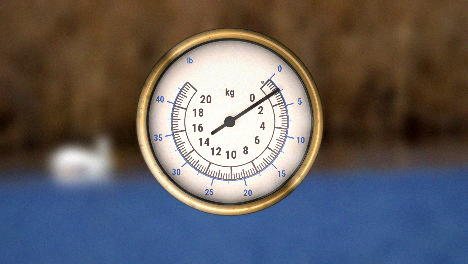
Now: 1
